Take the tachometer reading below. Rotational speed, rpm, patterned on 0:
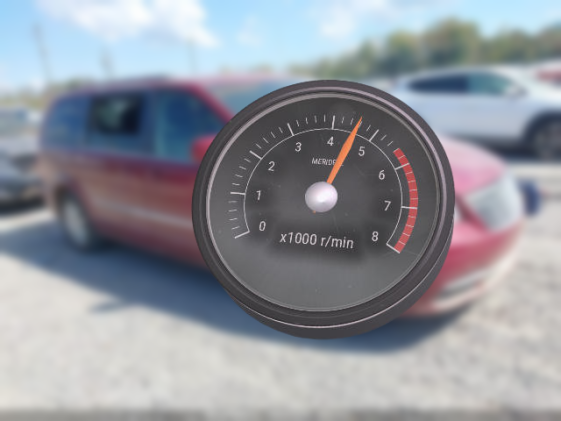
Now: 4600
